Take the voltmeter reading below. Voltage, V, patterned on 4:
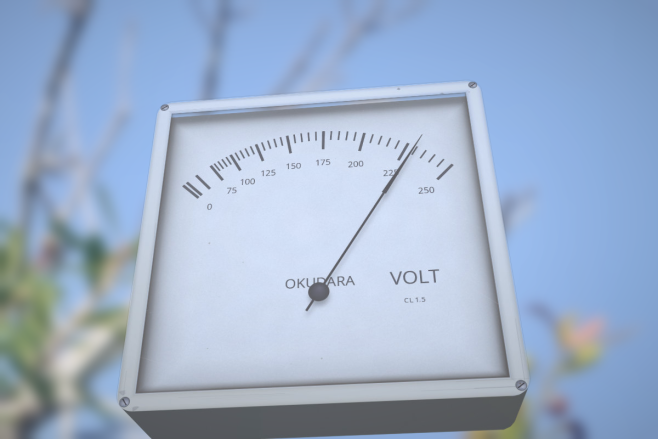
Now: 230
